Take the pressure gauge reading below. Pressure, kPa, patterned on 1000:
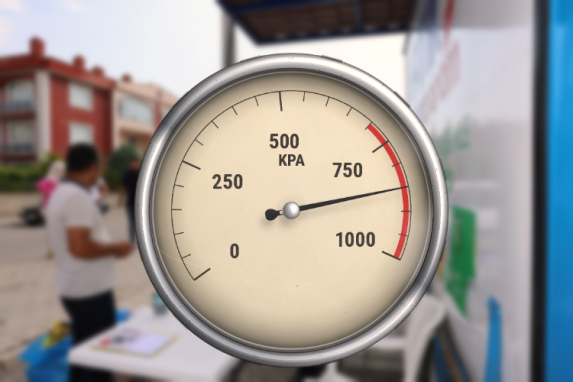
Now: 850
